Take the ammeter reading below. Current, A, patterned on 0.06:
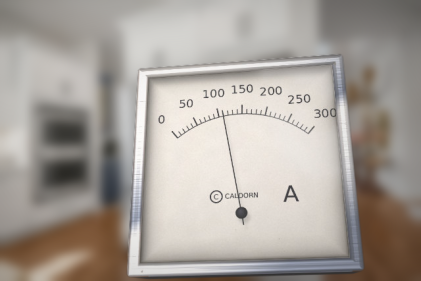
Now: 110
